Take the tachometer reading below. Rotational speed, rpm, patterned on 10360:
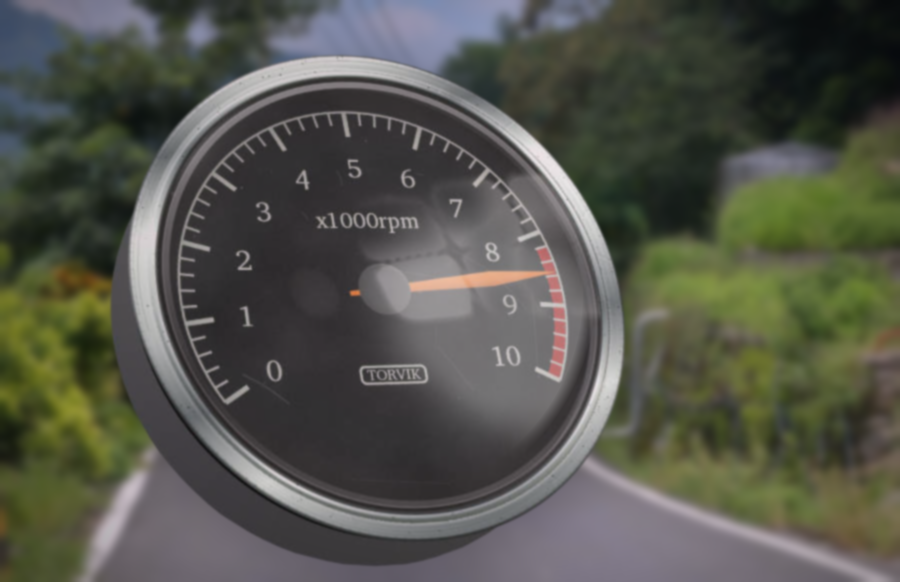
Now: 8600
